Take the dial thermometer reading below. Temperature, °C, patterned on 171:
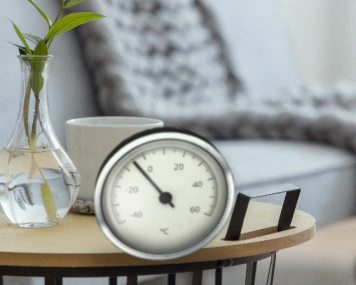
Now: -5
